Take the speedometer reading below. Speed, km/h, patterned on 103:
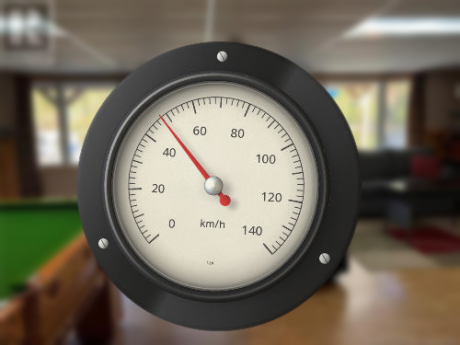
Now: 48
